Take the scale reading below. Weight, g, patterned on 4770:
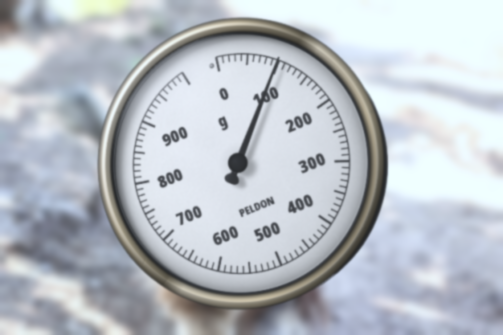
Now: 100
